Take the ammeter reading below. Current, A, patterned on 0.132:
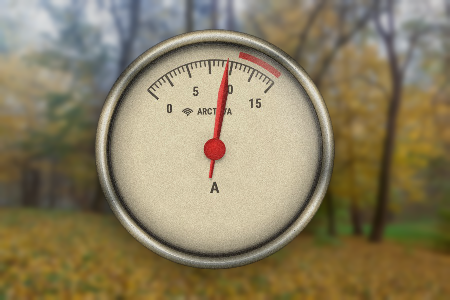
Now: 9.5
